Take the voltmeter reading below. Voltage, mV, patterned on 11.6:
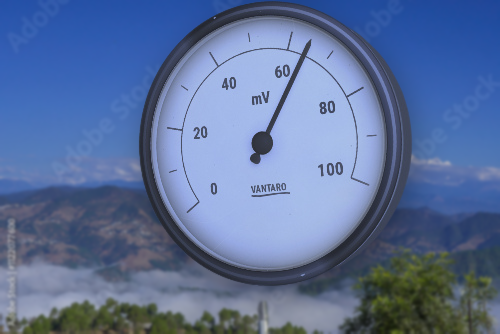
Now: 65
